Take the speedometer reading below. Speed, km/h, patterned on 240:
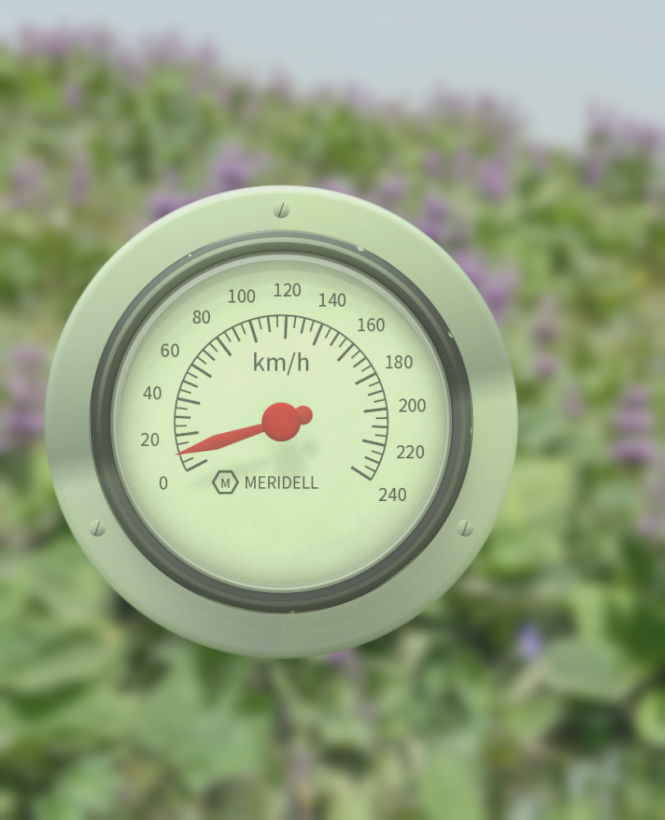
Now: 10
